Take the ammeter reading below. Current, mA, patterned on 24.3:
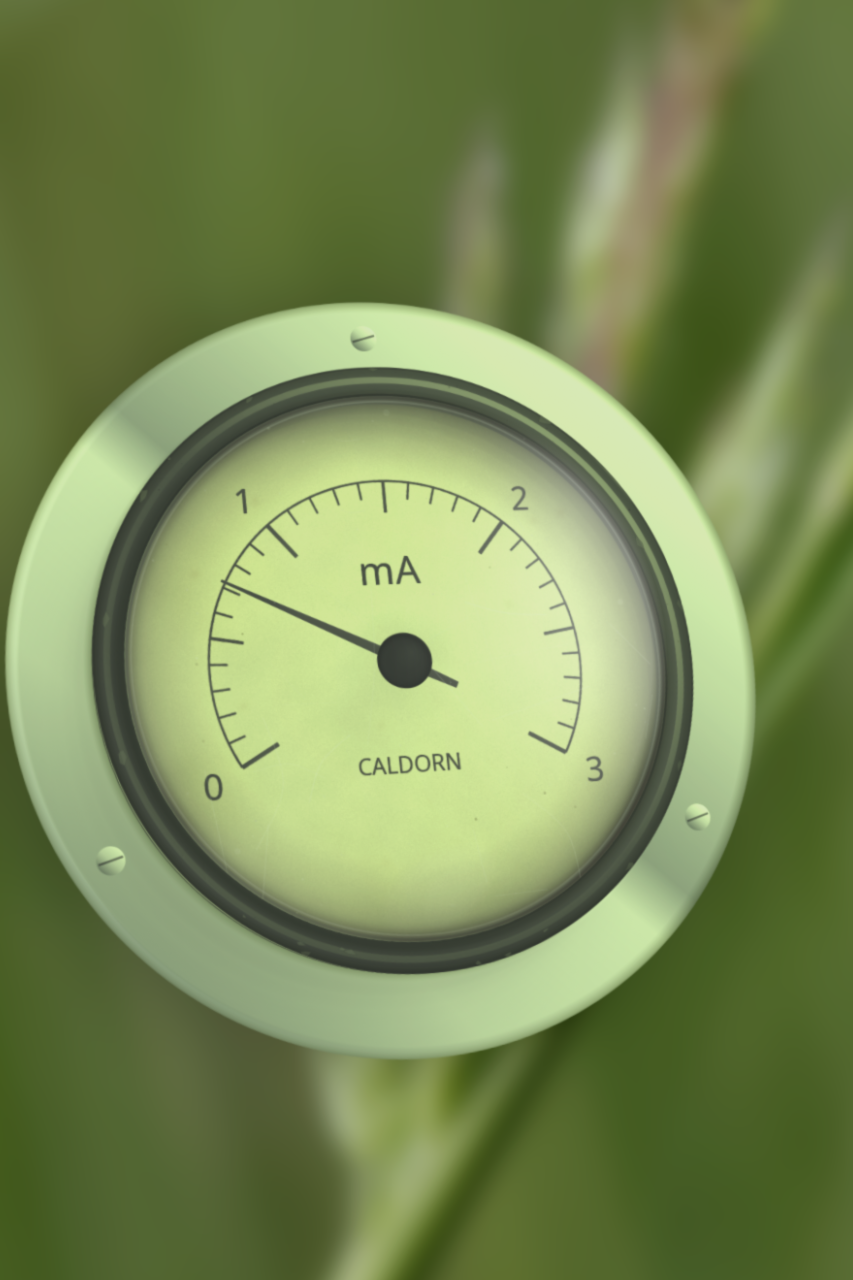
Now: 0.7
